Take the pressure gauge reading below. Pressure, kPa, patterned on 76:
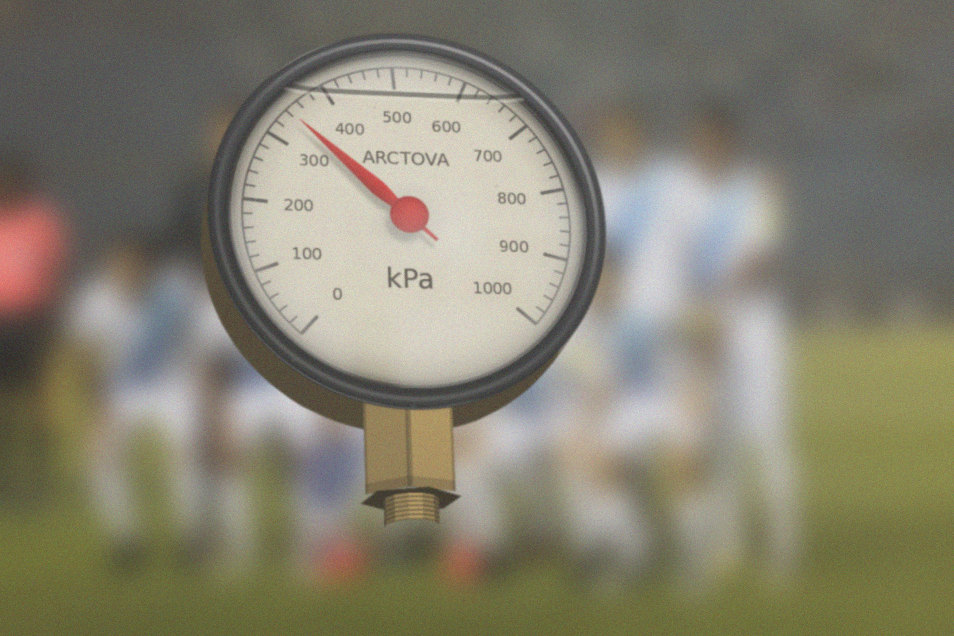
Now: 340
